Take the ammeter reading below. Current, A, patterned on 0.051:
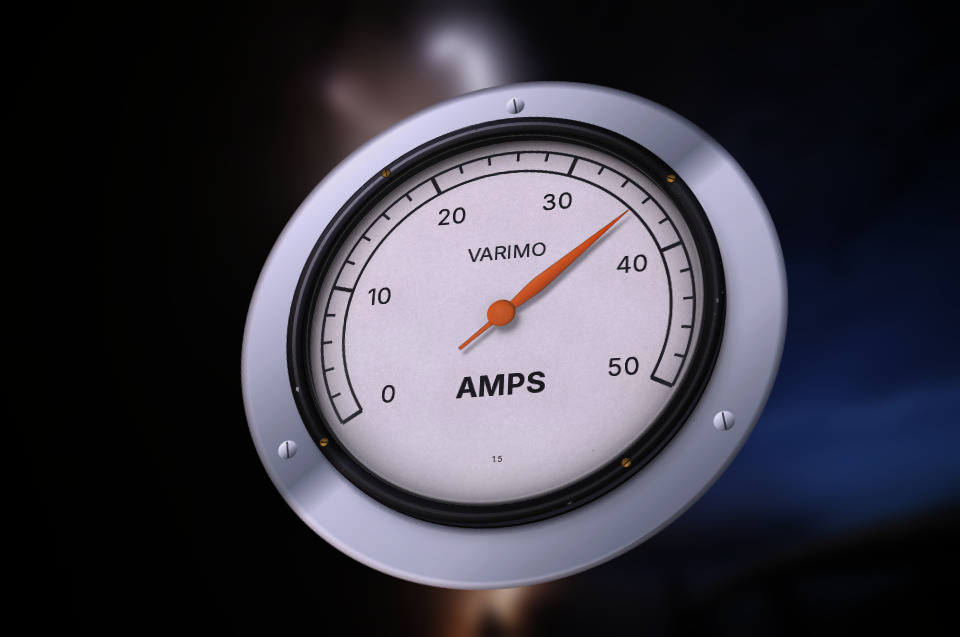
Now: 36
